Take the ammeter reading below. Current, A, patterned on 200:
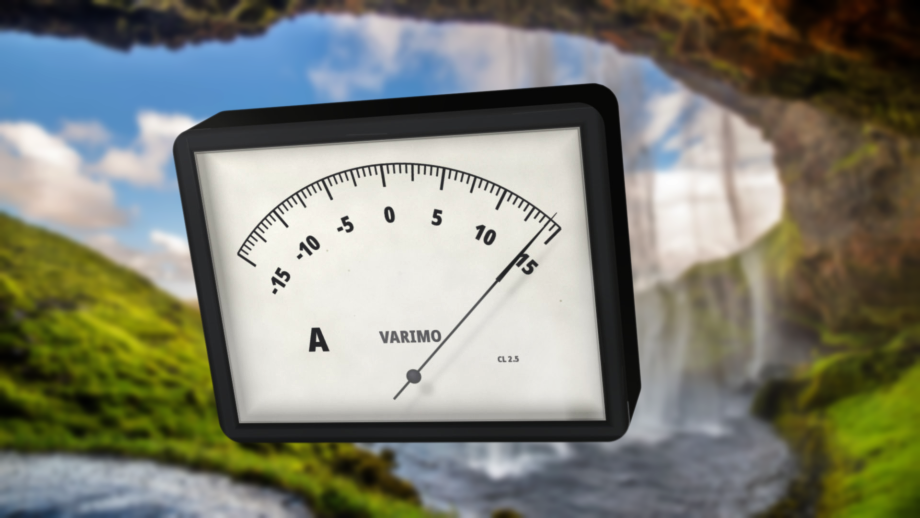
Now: 14
